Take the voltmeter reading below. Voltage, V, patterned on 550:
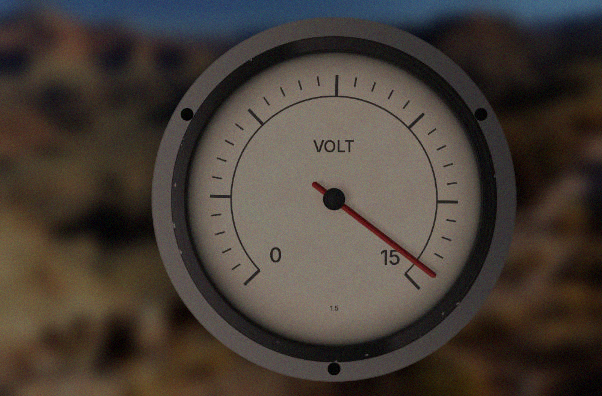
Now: 14.5
